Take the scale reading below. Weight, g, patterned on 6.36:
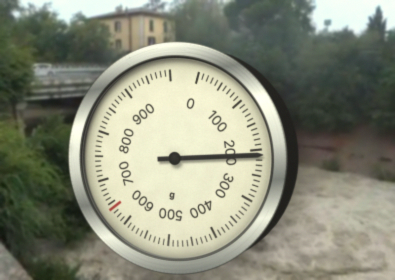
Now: 210
